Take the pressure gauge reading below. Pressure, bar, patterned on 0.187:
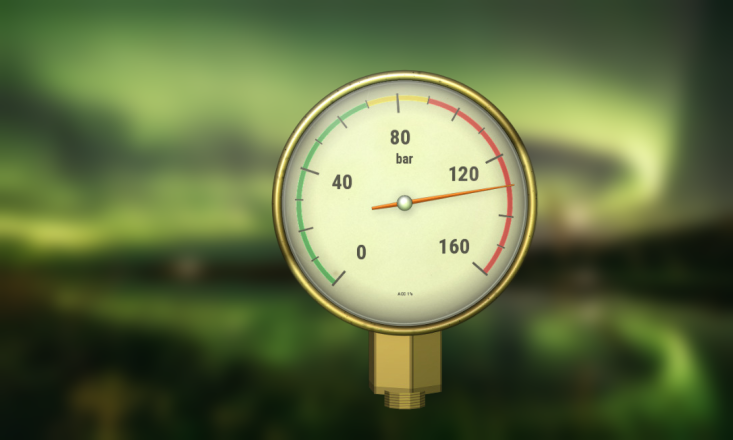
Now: 130
